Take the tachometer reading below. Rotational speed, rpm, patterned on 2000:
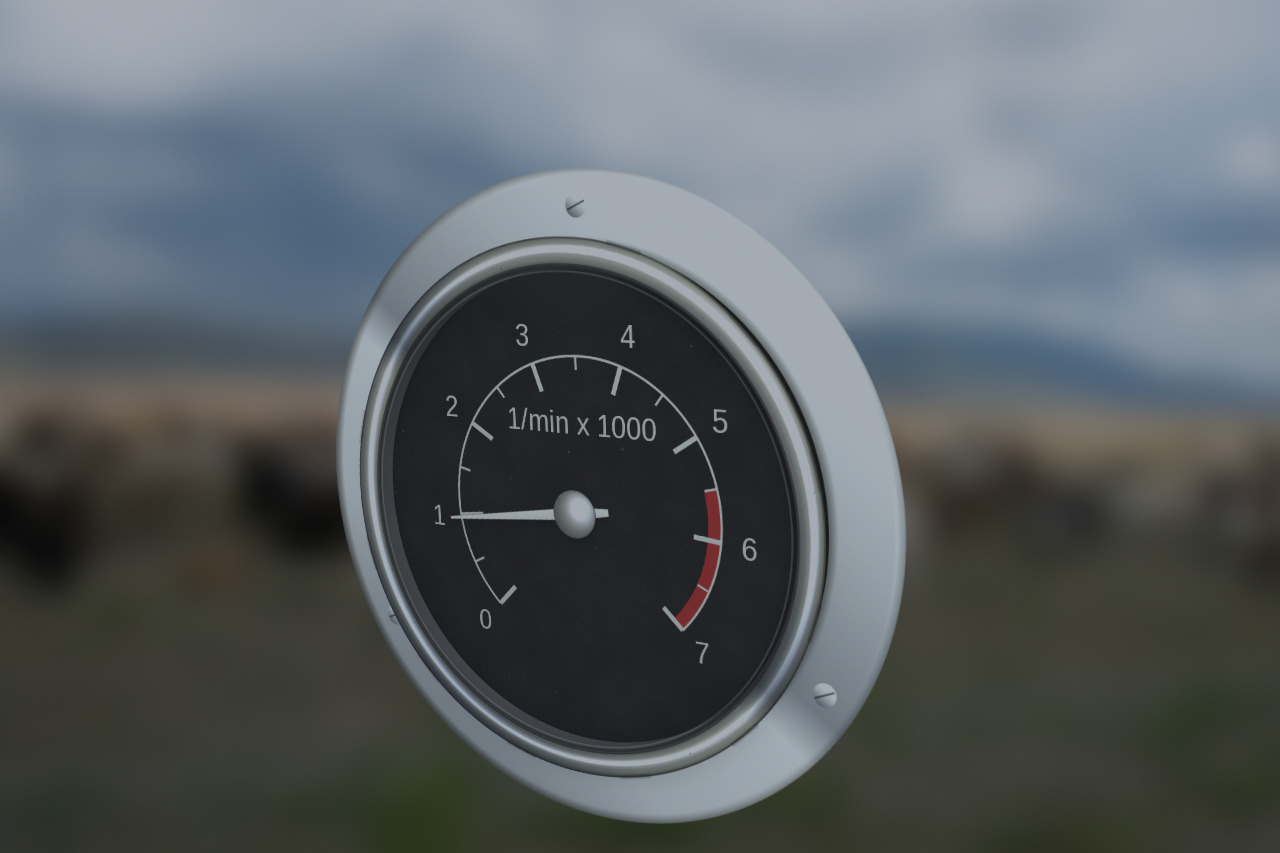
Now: 1000
